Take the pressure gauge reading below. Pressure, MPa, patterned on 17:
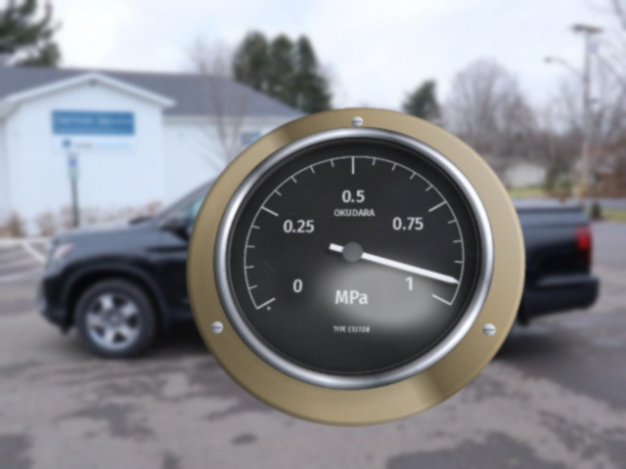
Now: 0.95
